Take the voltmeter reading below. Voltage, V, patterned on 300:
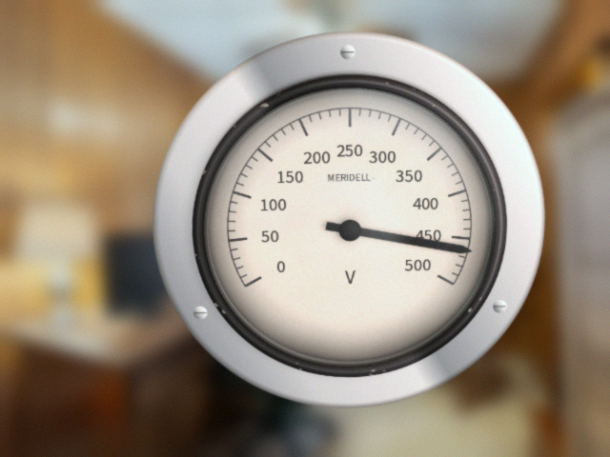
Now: 460
